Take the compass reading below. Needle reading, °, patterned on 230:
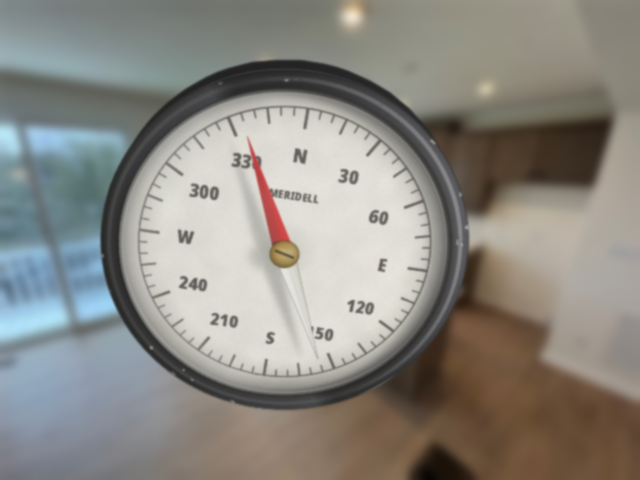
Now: 335
